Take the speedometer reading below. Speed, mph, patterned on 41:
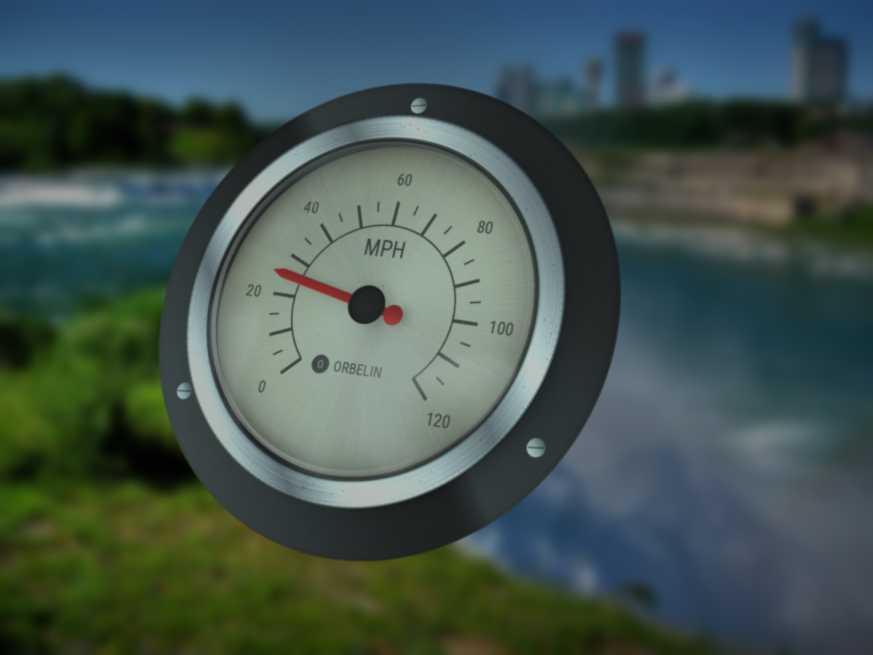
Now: 25
